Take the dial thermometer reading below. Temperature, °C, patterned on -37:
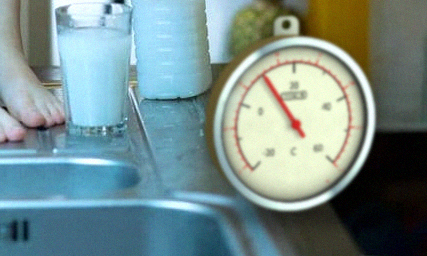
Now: 10
